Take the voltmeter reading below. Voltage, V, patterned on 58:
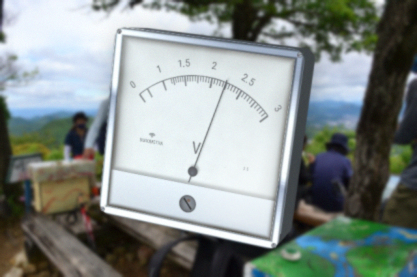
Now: 2.25
